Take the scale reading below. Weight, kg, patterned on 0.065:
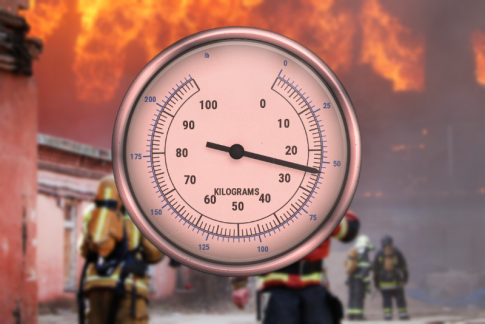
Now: 25
